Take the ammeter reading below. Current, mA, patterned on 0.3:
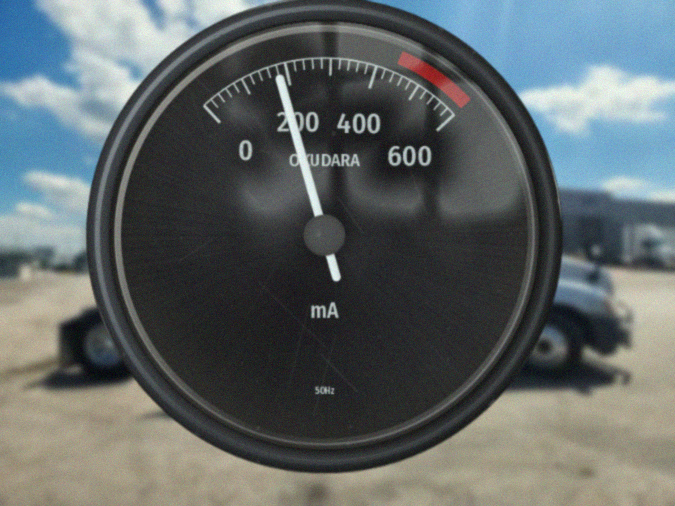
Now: 180
